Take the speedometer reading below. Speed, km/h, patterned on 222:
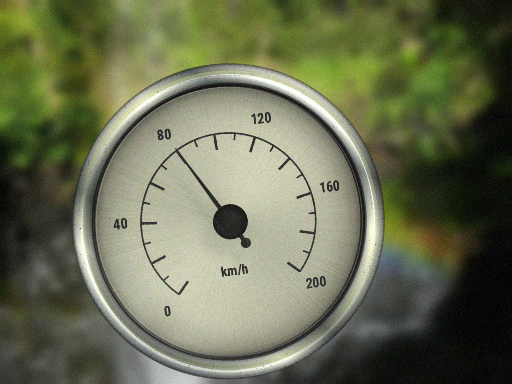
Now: 80
